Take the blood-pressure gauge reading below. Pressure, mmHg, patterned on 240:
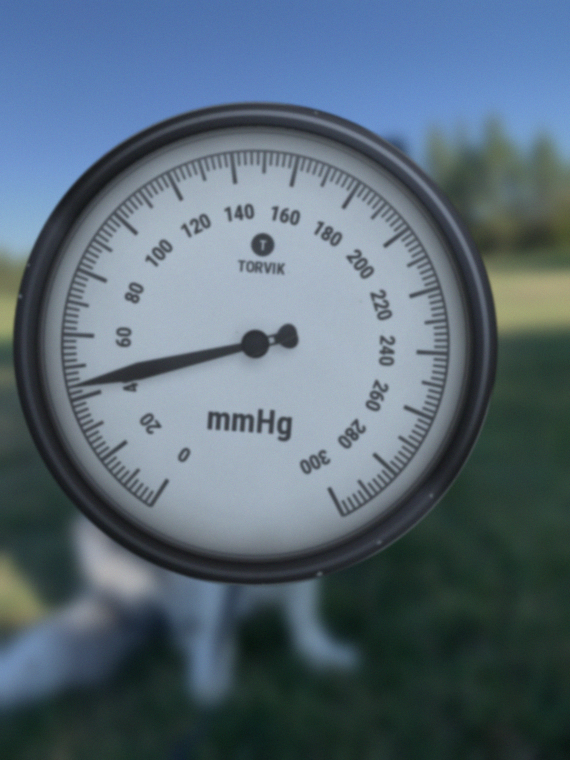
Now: 44
